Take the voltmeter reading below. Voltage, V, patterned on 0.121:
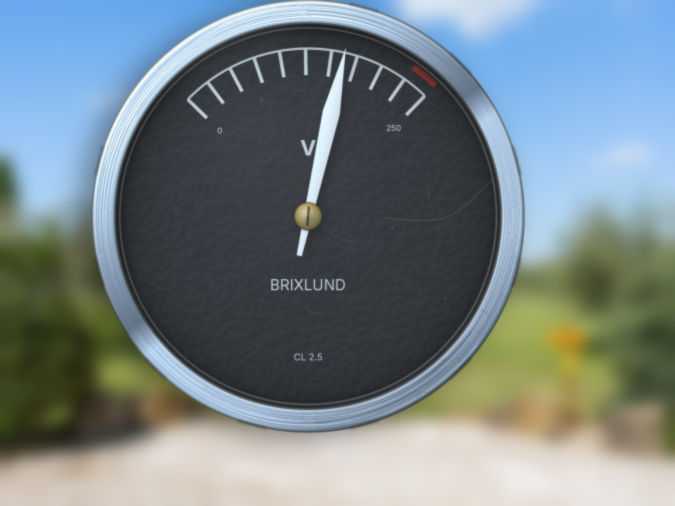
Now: 162.5
